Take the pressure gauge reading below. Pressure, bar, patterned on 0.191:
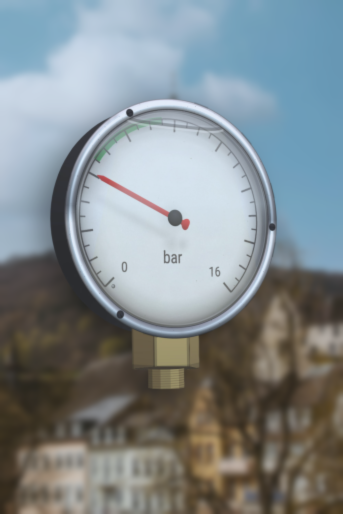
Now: 4
